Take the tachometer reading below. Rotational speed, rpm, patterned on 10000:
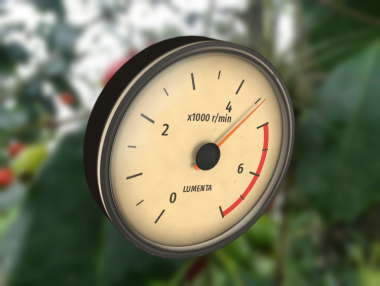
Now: 4500
